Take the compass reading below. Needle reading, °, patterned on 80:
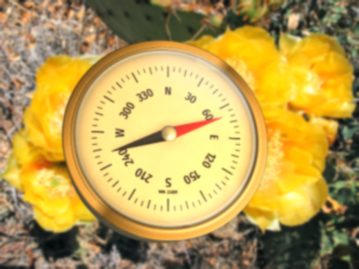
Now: 70
